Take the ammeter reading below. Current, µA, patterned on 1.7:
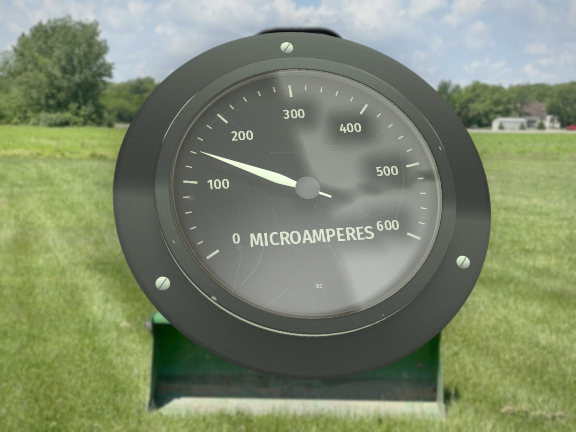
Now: 140
